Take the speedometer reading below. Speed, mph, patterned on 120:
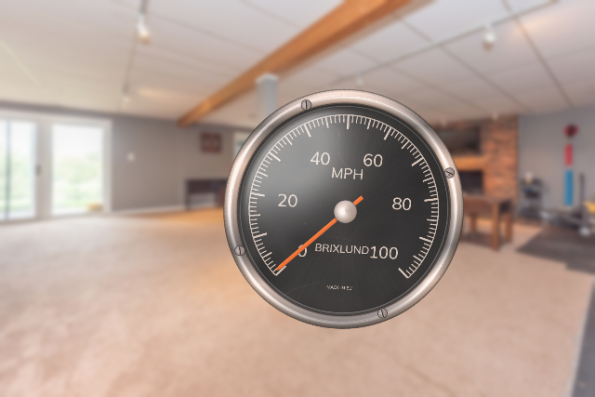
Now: 1
